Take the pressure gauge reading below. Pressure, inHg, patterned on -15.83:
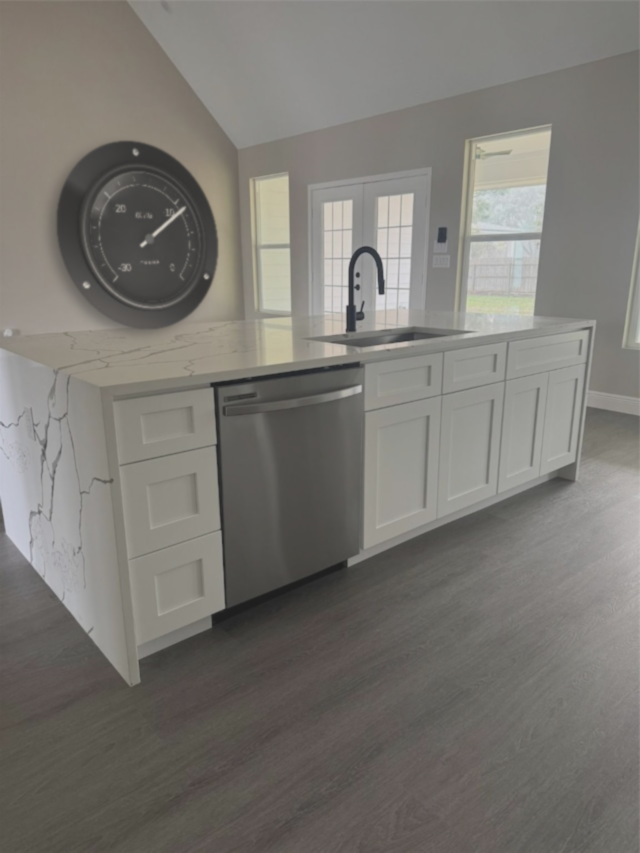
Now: -9
